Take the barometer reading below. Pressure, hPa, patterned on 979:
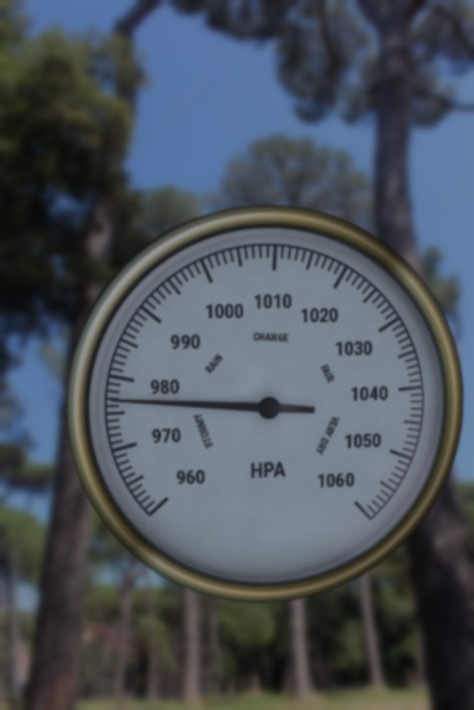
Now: 977
